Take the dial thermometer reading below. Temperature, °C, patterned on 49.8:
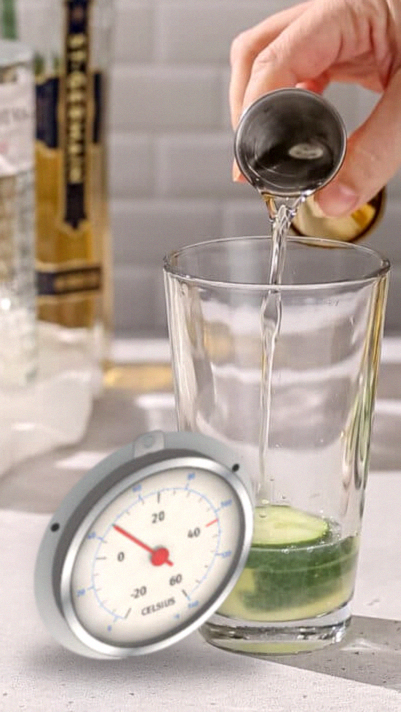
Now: 8
